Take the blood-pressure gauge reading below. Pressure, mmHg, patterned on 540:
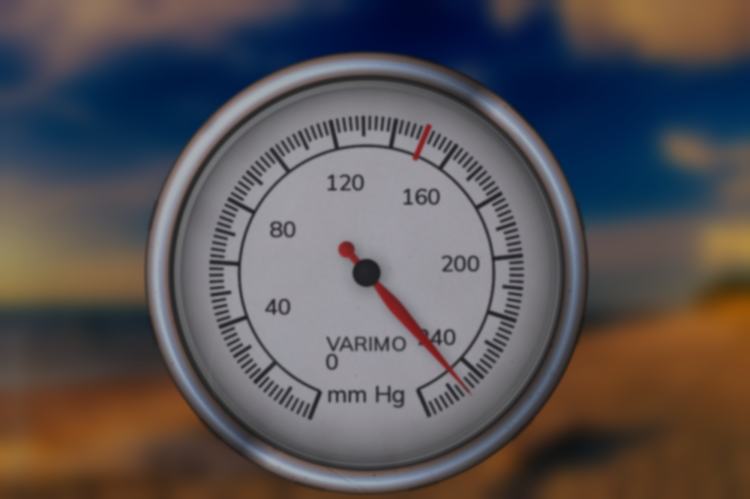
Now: 246
